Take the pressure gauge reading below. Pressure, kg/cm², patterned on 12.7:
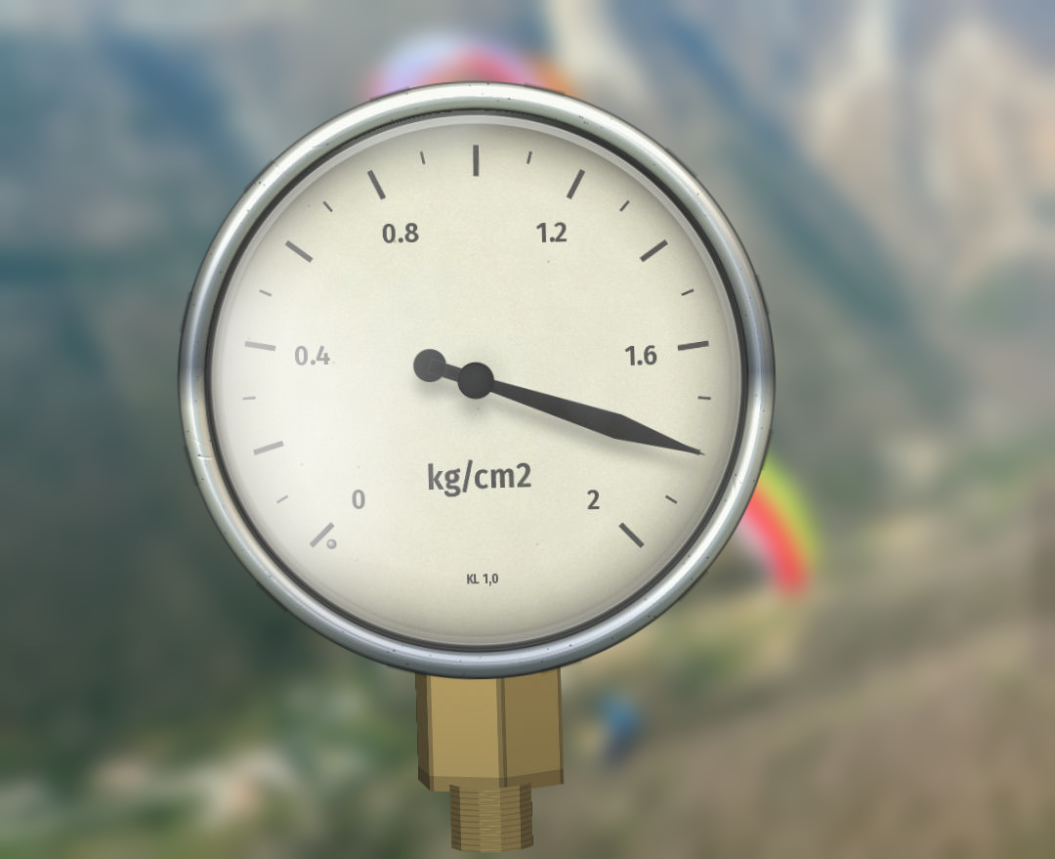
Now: 1.8
